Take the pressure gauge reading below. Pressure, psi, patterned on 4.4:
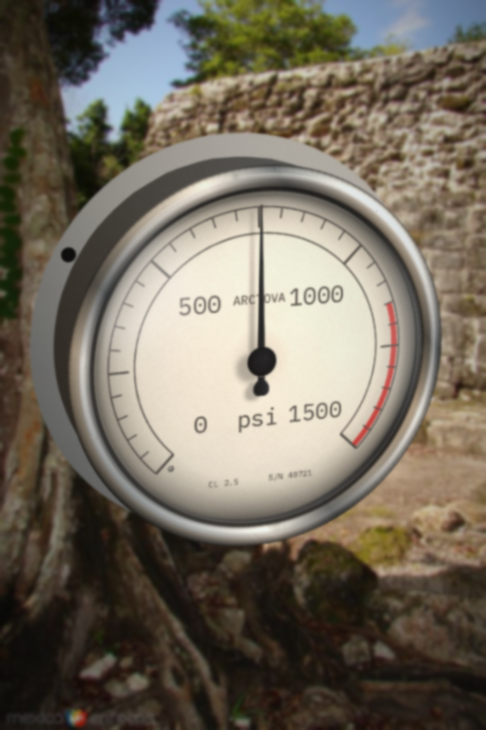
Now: 750
